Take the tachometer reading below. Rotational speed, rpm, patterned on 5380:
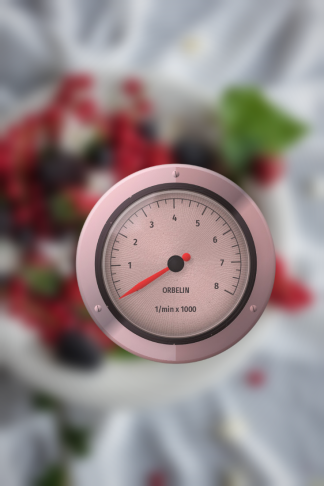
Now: 0
